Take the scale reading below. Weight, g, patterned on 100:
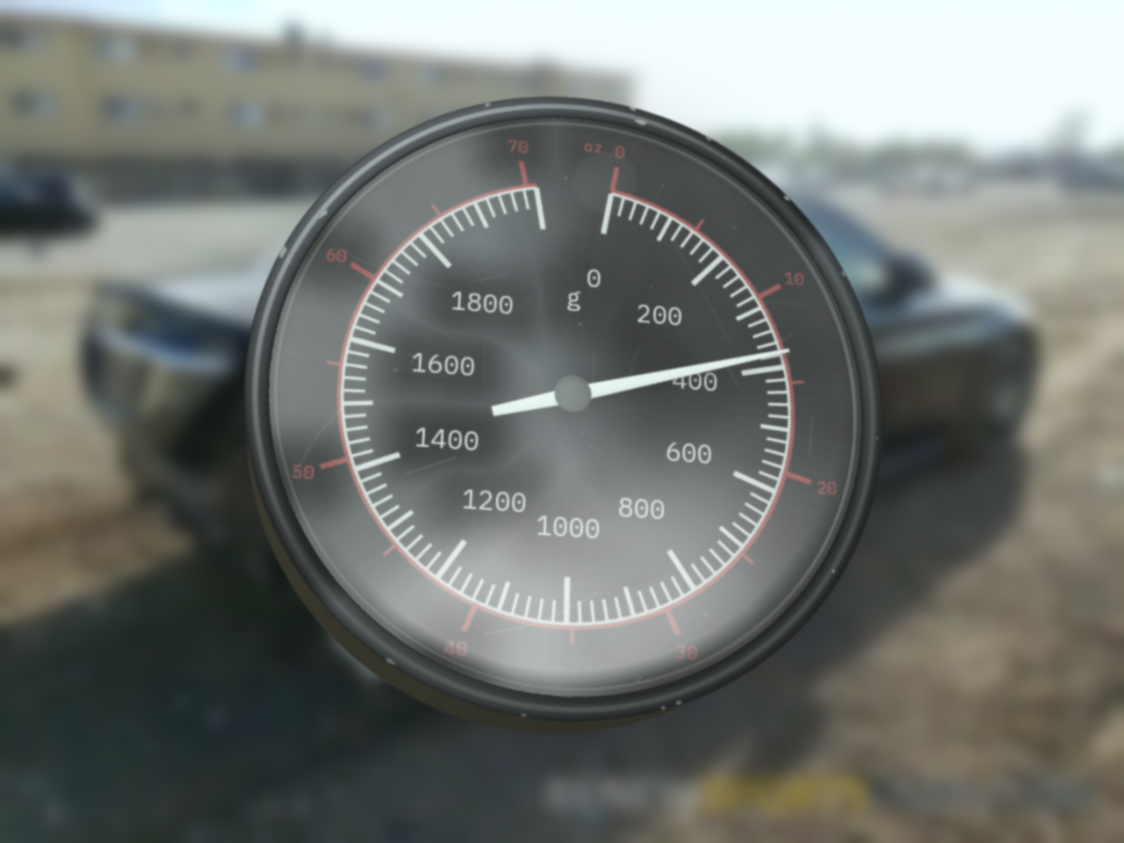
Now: 380
